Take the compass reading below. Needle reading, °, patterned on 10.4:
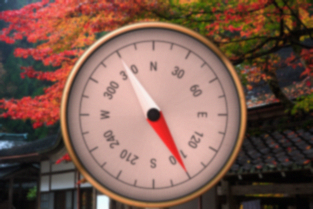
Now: 150
